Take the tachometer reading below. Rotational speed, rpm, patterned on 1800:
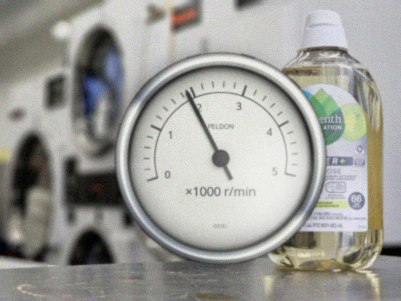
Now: 1900
